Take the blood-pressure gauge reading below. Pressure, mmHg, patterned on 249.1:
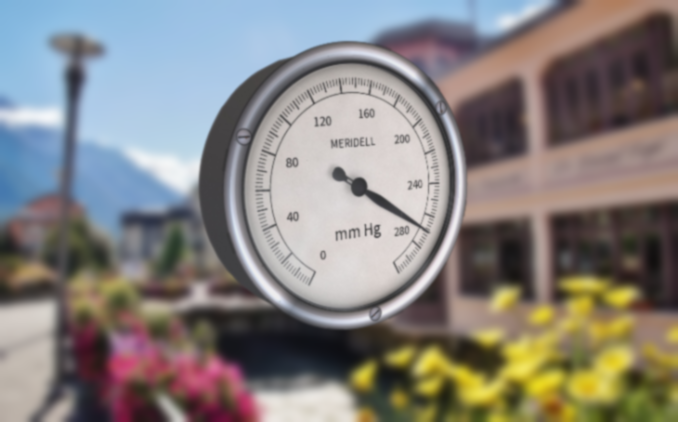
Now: 270
